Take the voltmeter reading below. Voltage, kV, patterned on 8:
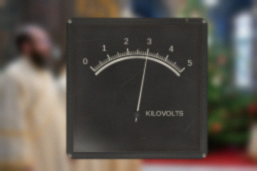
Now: 3
